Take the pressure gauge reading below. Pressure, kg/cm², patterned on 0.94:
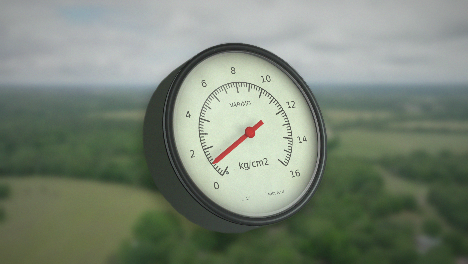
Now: 1
